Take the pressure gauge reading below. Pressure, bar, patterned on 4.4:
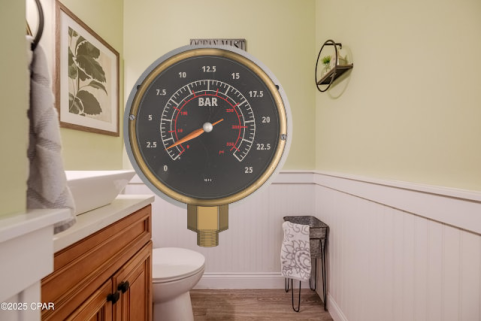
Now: 1.5
